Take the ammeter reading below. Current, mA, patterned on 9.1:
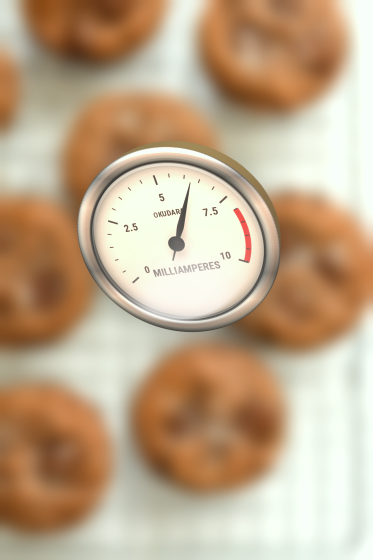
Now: 6.25
